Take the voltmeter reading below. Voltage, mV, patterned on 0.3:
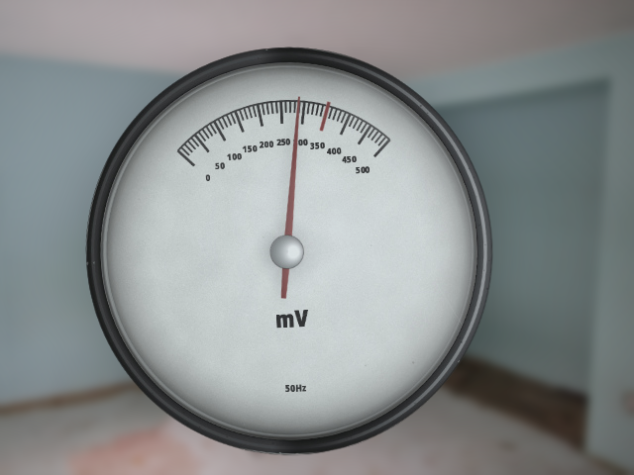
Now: 290
